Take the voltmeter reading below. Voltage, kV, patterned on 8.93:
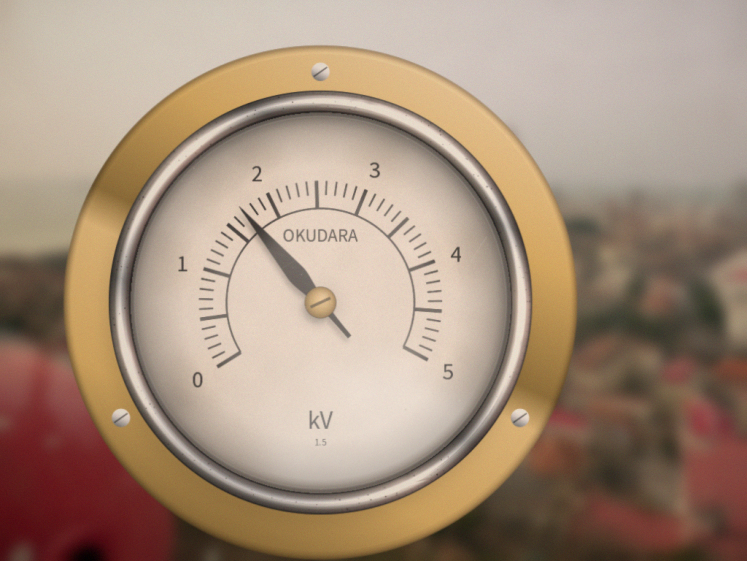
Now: 1.7
